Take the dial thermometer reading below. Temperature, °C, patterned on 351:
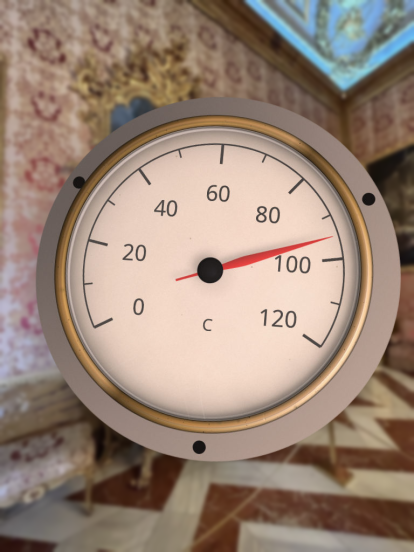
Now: 95
